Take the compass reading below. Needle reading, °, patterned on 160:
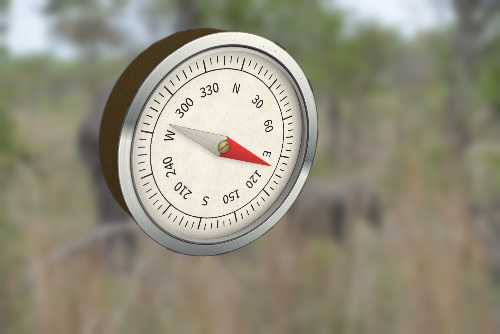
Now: 100
